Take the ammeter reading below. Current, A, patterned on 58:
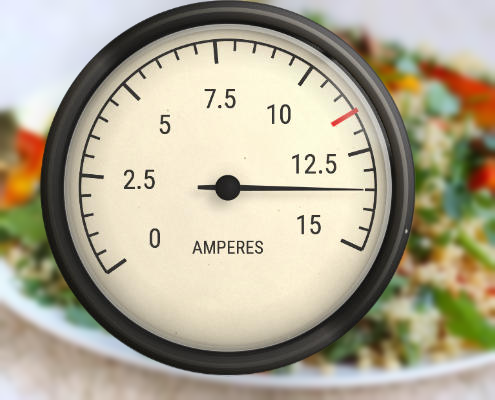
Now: 13.5
